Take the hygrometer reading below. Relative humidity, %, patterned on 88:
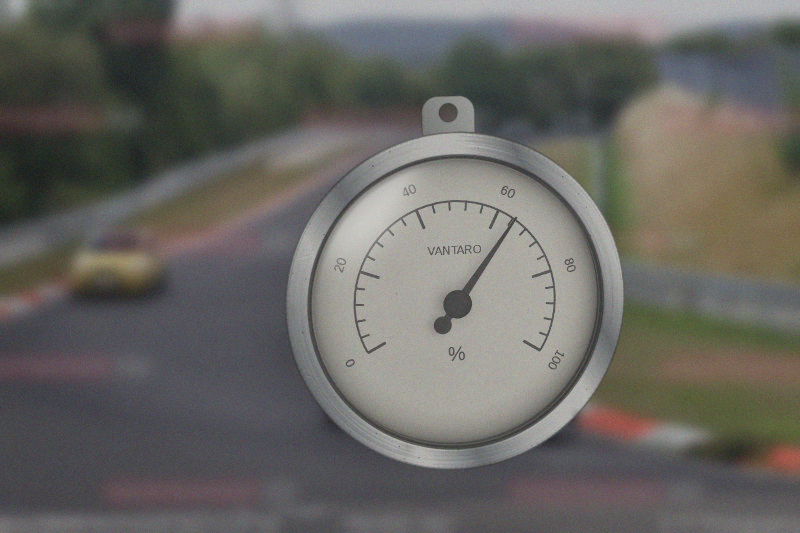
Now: 64
